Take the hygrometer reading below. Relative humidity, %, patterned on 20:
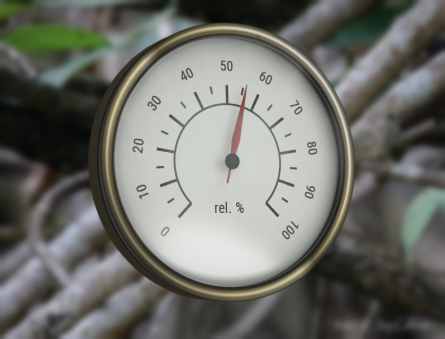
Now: 55
